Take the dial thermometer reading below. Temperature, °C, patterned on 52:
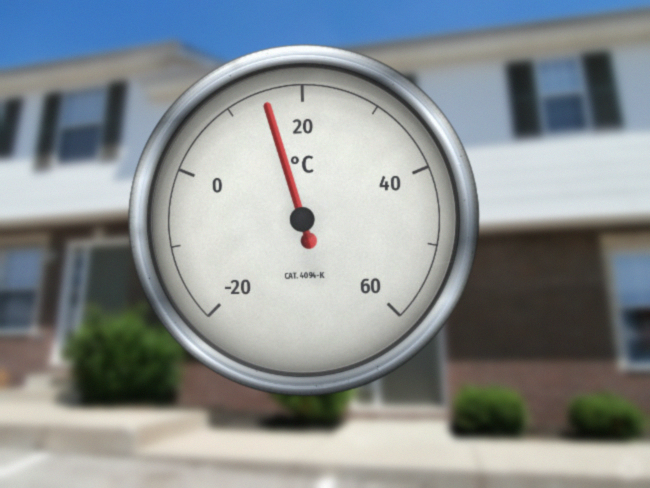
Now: 15
